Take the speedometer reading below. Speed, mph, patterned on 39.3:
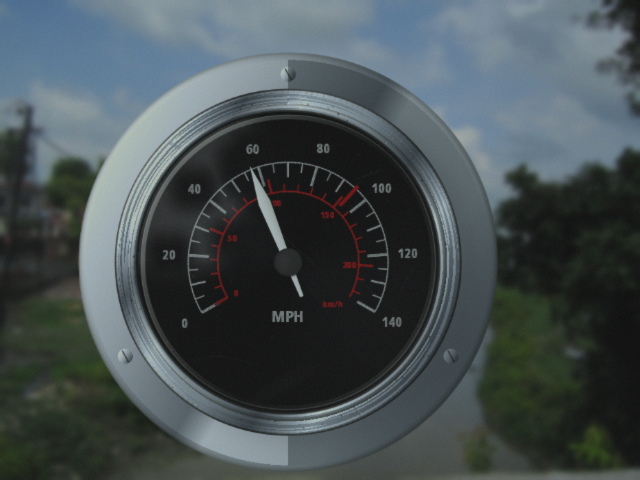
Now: 57.5
